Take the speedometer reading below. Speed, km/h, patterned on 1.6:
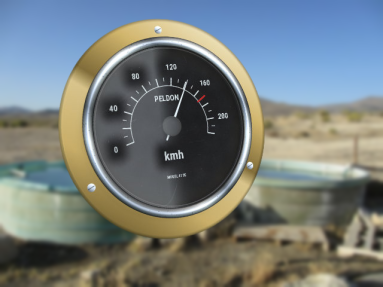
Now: 140
